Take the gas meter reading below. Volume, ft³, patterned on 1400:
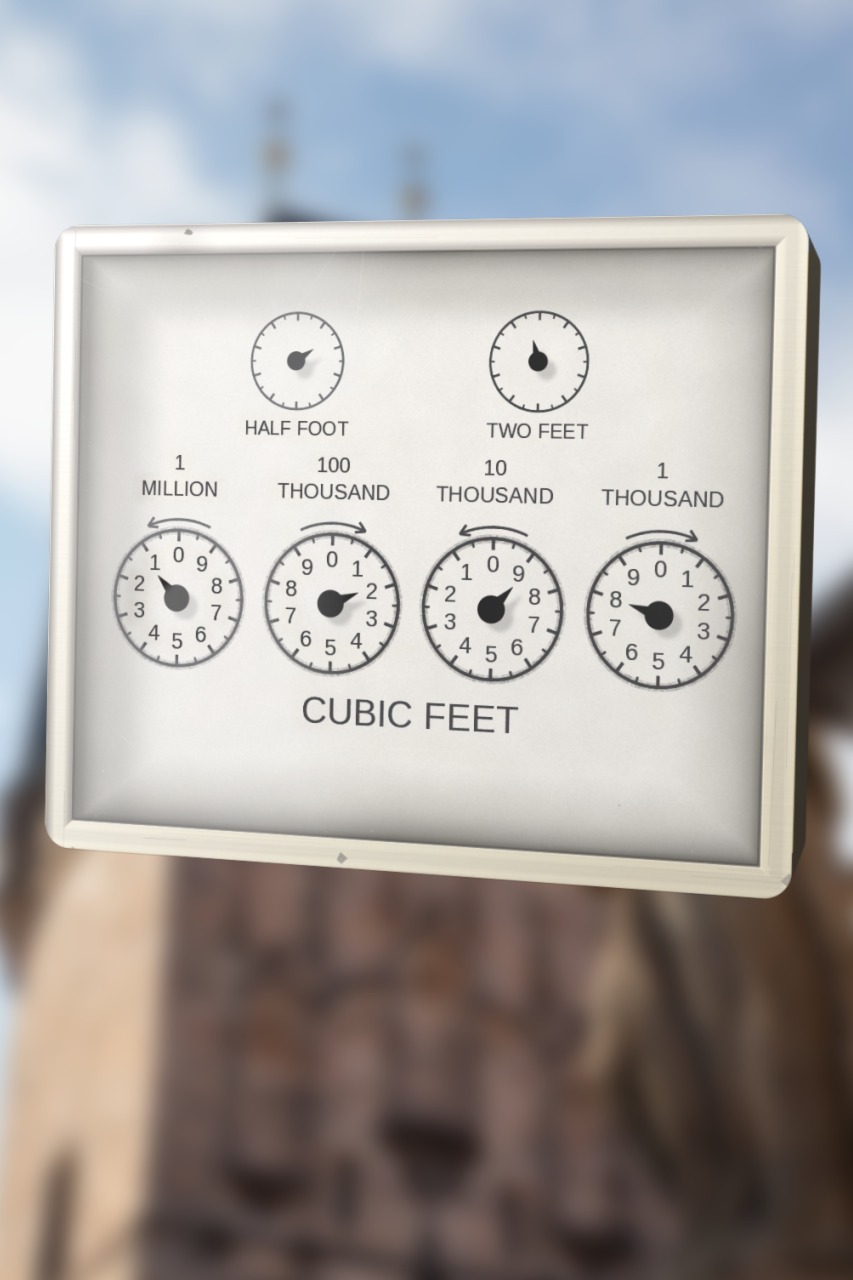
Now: 118800
